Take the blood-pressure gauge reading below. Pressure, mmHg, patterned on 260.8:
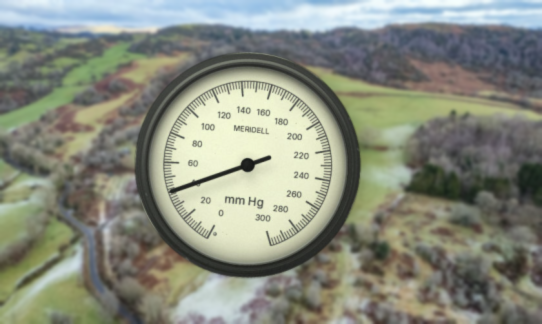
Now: 40
